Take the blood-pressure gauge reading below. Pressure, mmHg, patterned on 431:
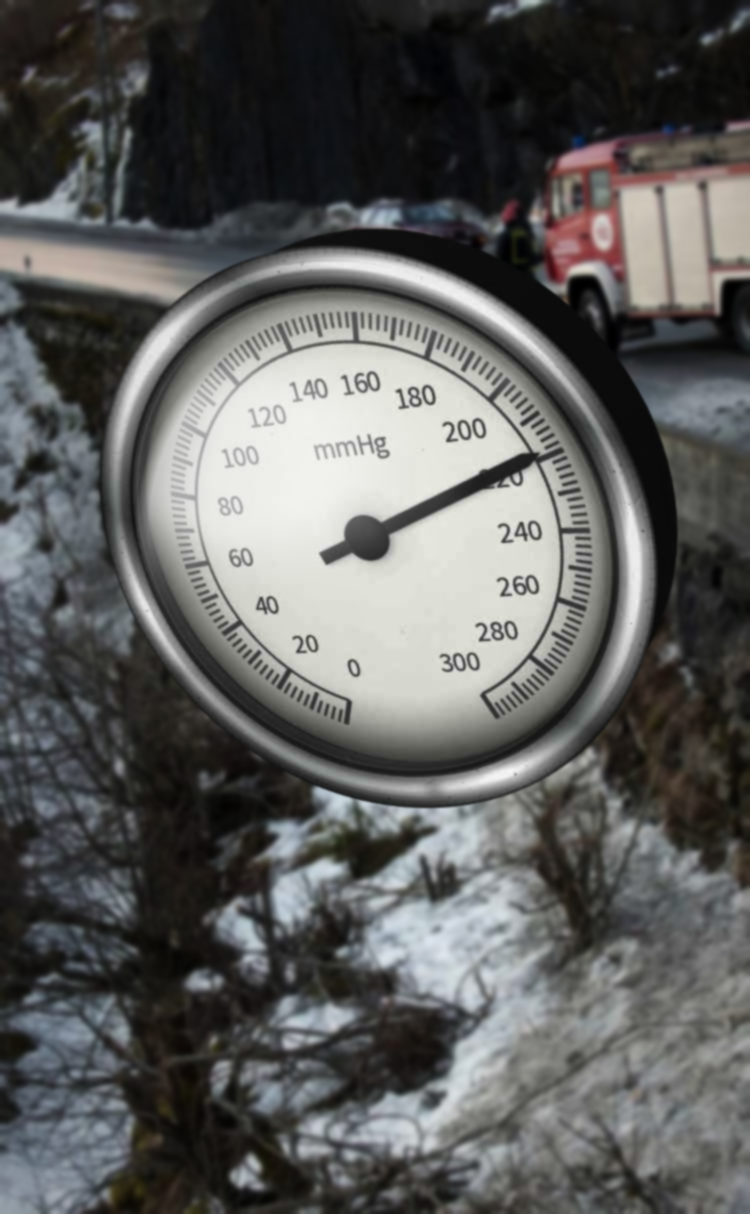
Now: 218
